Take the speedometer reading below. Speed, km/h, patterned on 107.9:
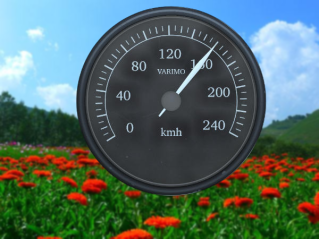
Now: 160
